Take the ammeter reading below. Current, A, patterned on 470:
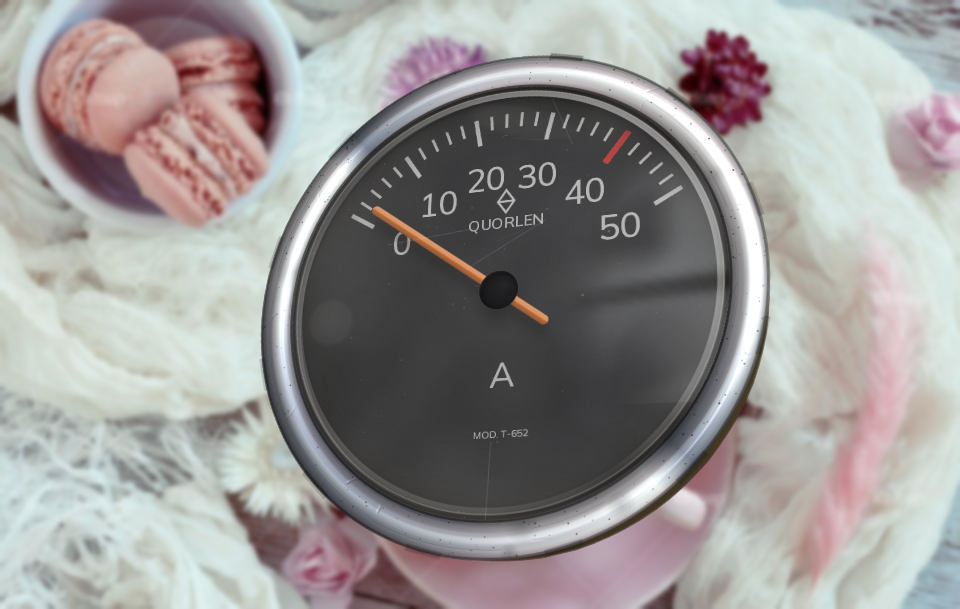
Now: 2
